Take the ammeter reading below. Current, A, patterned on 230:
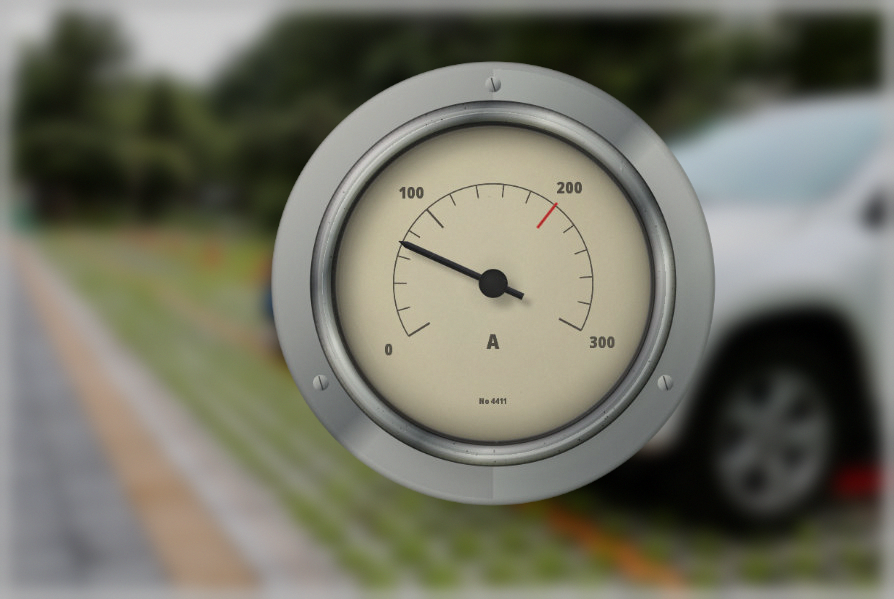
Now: 70
